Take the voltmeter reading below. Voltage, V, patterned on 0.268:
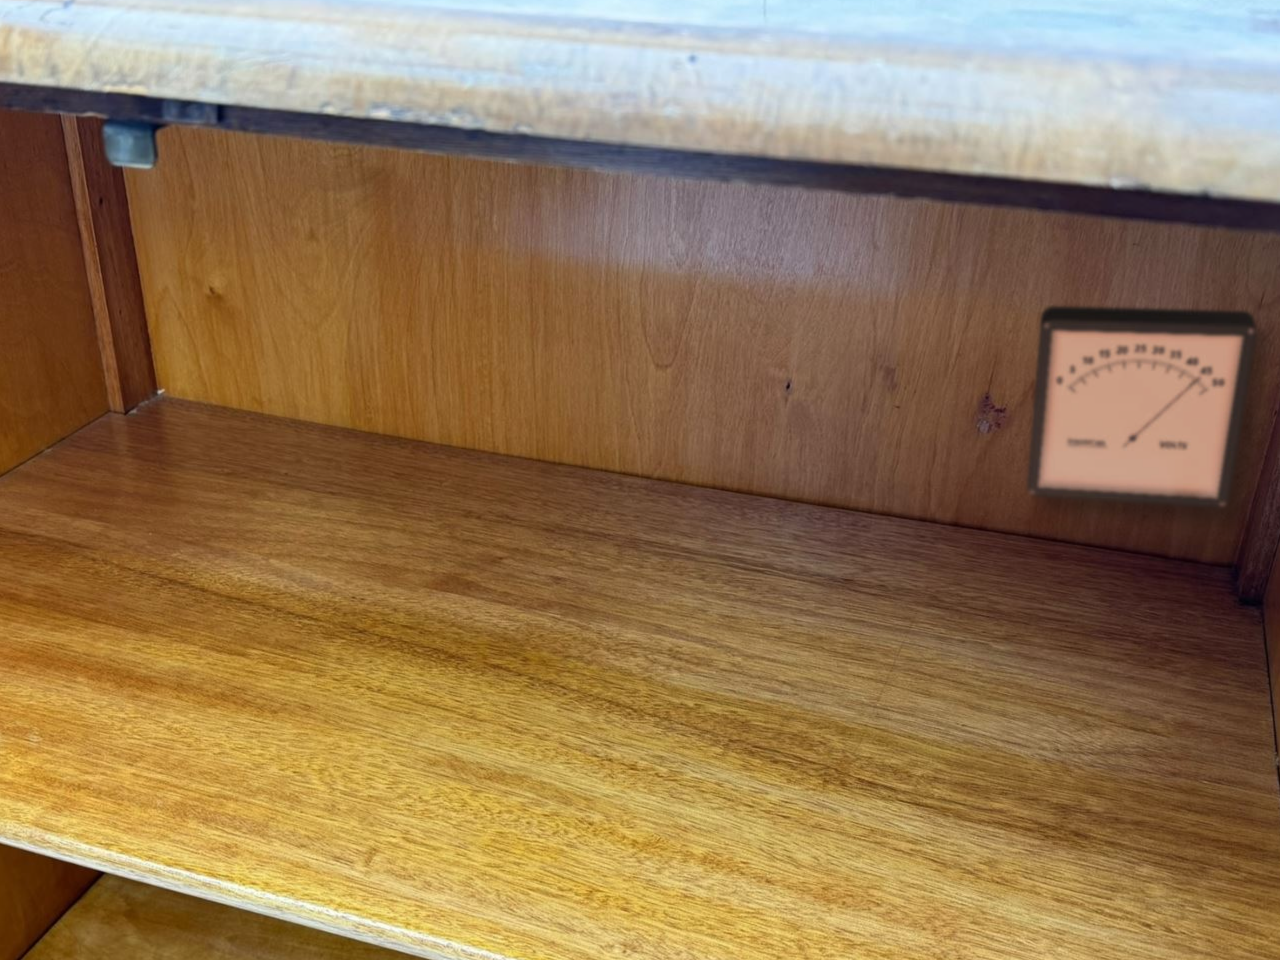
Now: 45
